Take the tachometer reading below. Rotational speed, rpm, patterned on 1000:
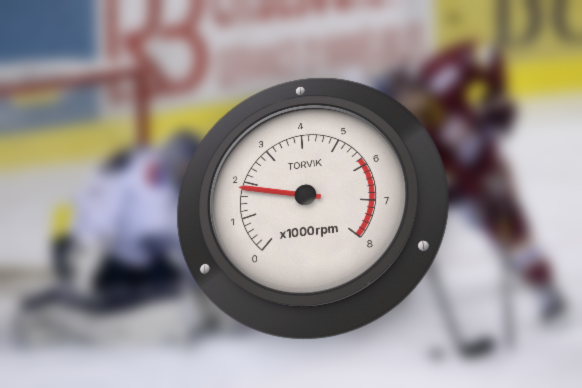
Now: 1800
